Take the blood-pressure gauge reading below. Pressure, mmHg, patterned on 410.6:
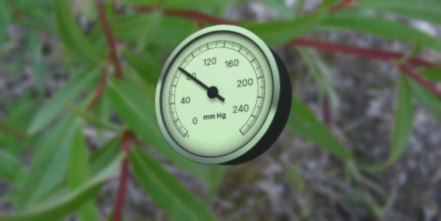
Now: 80
